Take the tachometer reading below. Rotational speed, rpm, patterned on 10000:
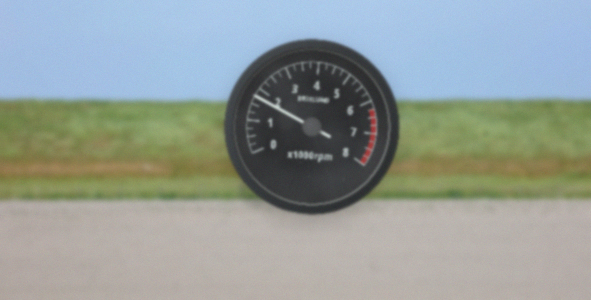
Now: 1750
